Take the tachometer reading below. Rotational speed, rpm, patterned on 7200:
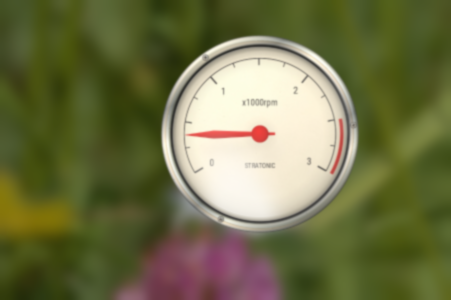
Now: 375
